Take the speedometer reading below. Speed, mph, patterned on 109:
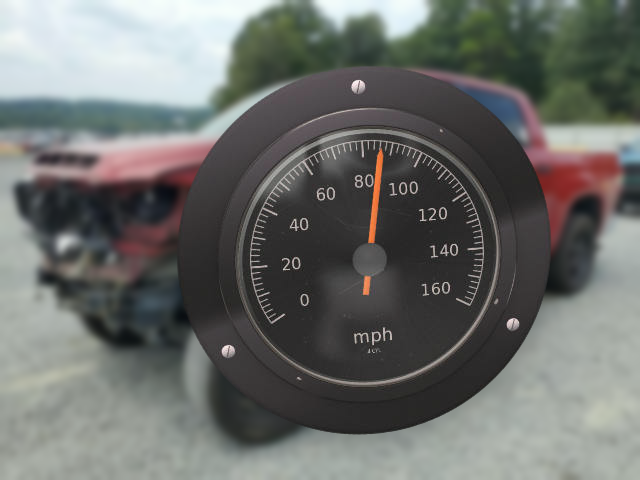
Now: 86
